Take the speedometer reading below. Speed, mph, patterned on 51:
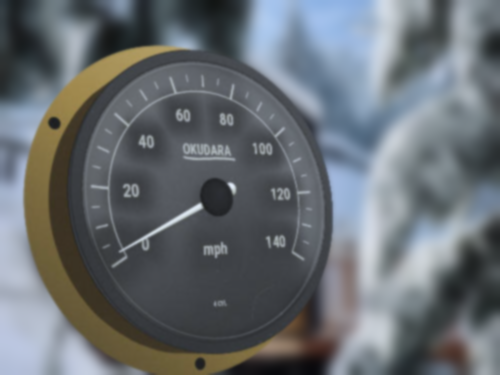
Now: 2.5
